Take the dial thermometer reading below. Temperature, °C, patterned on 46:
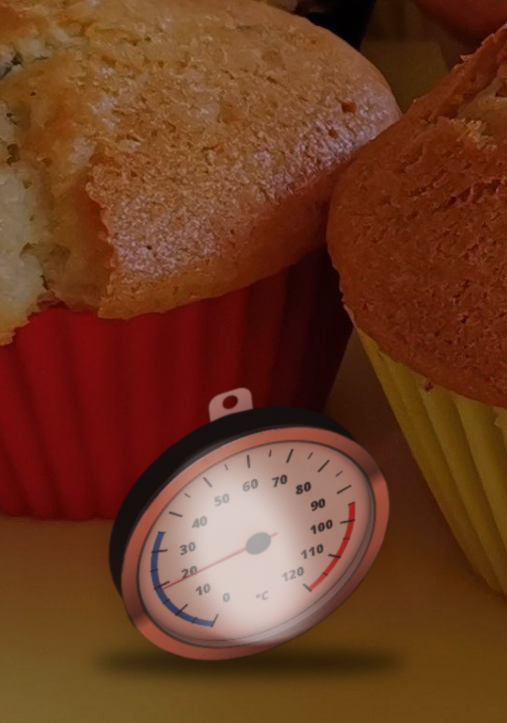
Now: 20
